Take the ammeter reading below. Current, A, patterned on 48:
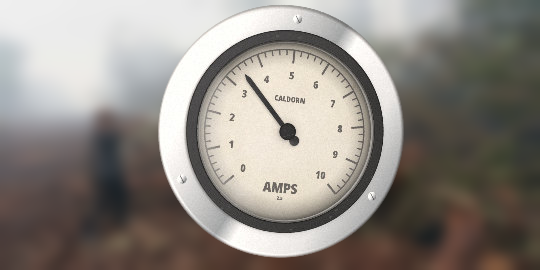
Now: 3.4
